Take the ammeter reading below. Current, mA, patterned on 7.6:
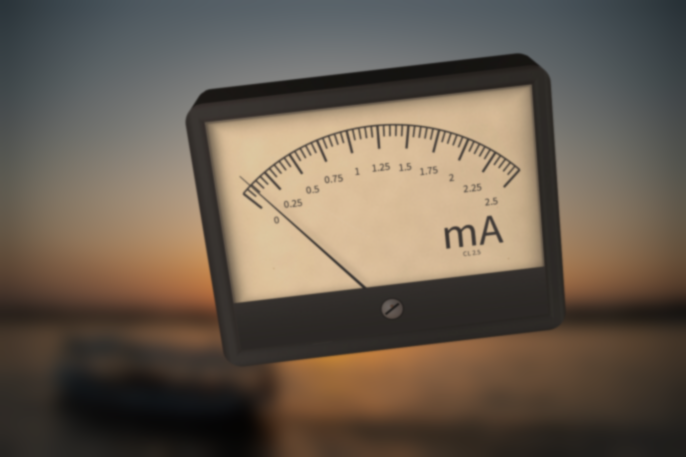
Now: 0.1
